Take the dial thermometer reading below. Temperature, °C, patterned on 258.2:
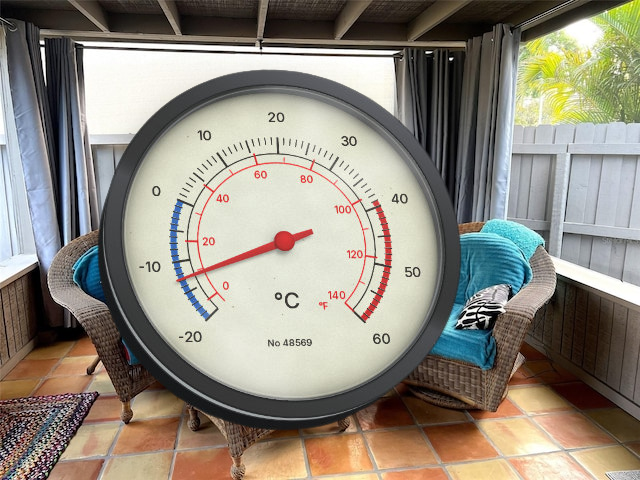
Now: -13
